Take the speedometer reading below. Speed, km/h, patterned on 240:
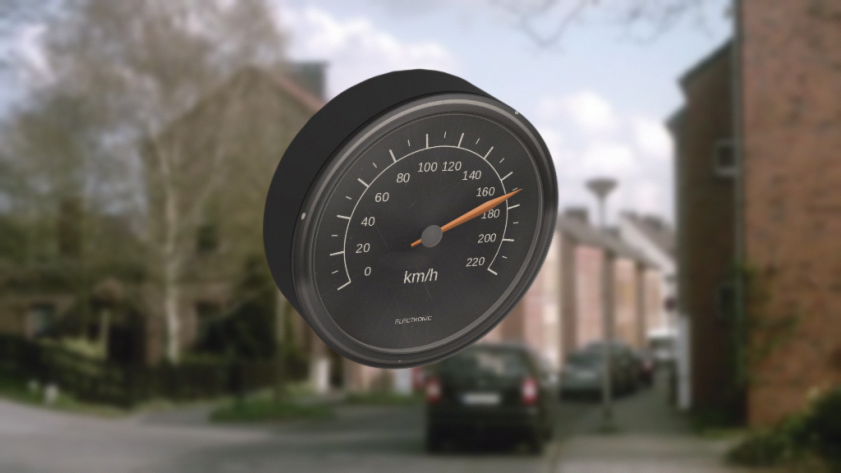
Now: 170
